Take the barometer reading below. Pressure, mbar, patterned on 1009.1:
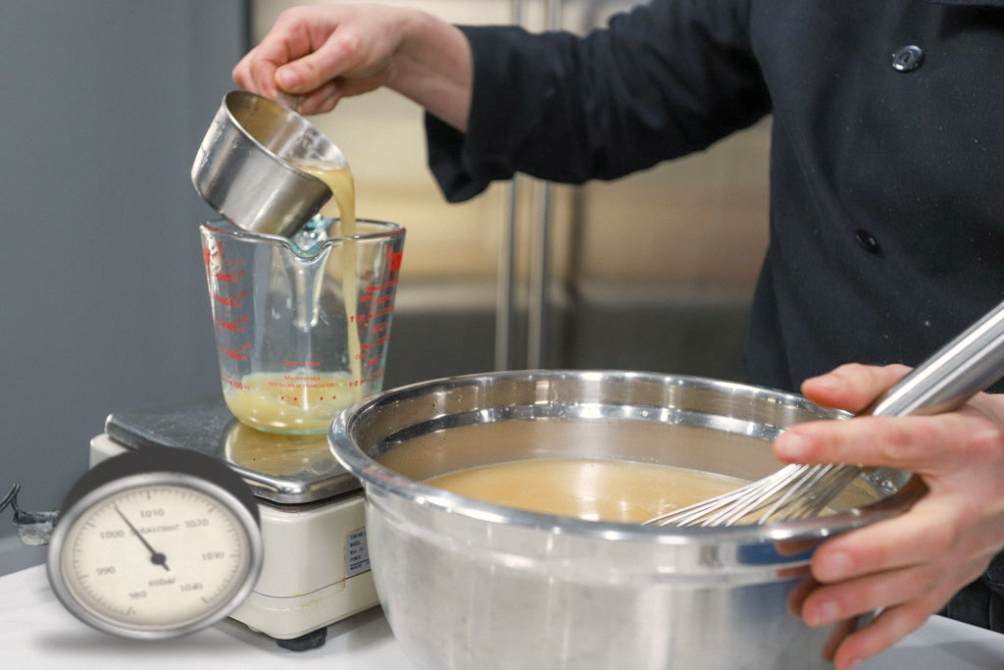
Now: 1005
